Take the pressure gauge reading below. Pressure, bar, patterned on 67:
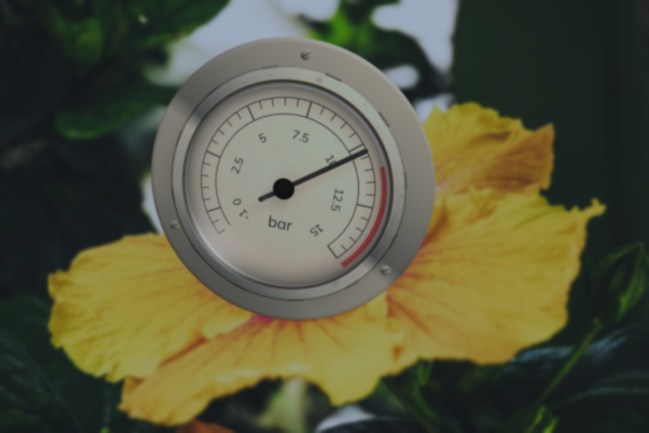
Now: 10.25
